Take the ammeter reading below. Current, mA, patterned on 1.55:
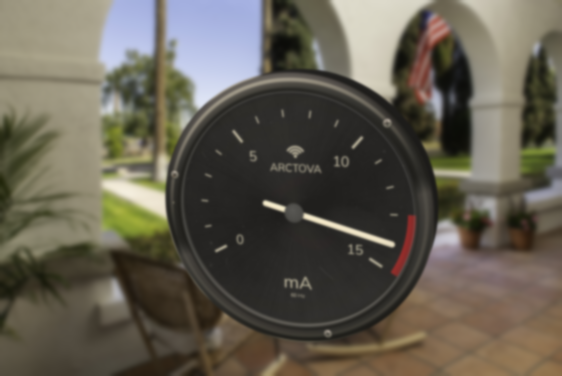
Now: 14
